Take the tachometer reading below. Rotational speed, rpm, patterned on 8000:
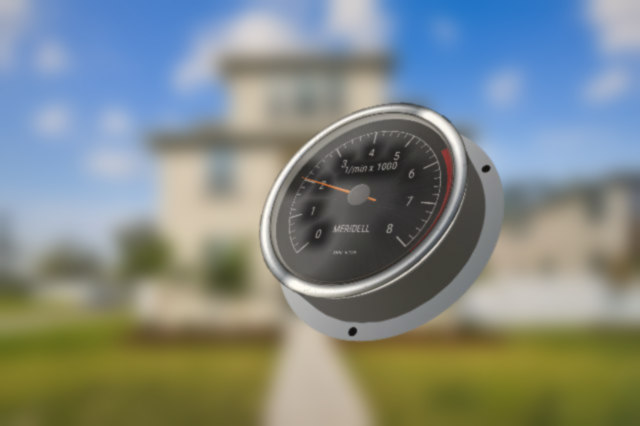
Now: 2000
